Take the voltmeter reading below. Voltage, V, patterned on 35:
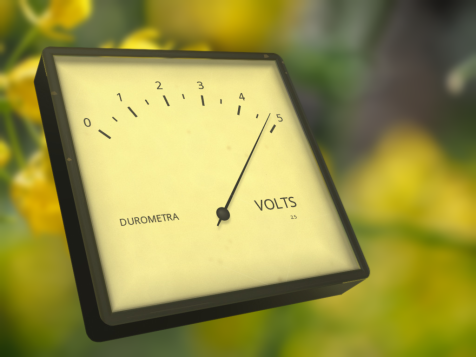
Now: 4.75
